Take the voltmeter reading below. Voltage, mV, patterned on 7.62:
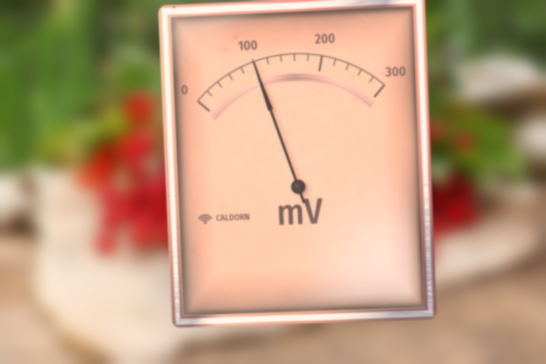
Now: 100
